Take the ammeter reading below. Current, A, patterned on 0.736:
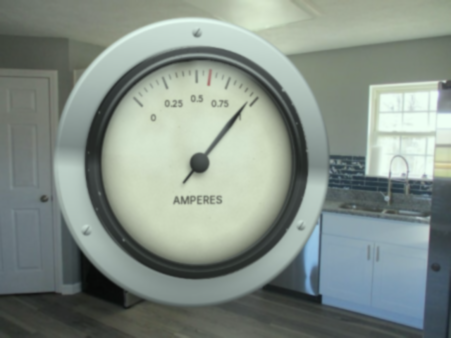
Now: 0.95
